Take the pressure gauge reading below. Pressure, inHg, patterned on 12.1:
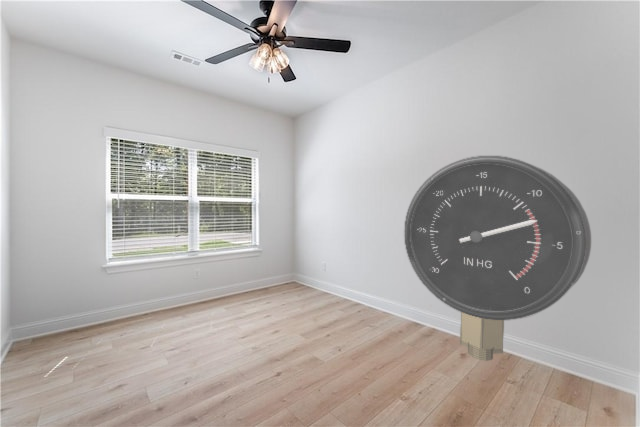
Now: -7.5
